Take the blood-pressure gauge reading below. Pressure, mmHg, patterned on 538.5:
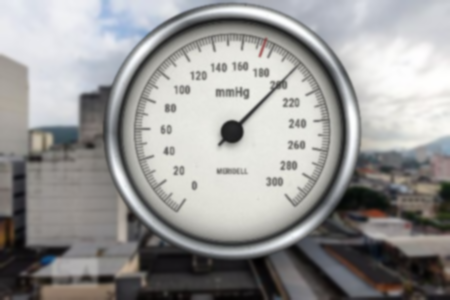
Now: 200
